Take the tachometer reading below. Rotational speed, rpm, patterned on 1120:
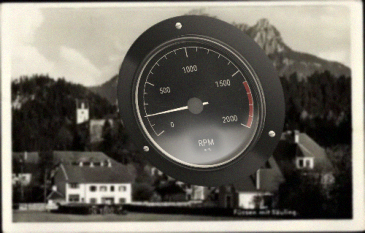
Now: 200
